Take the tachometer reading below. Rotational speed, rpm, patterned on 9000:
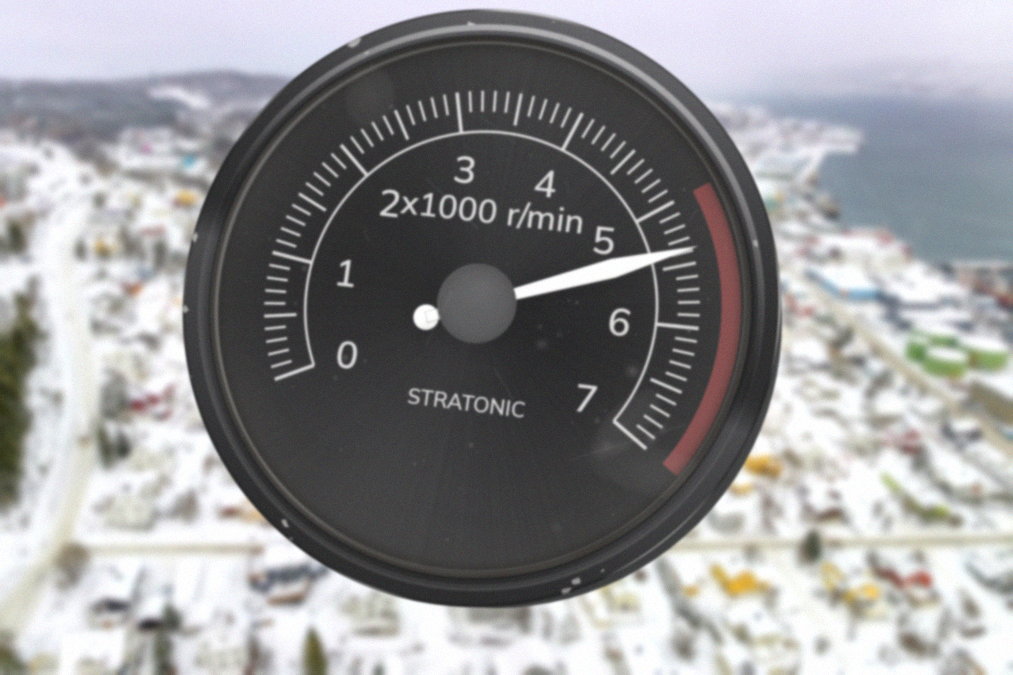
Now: 5400
